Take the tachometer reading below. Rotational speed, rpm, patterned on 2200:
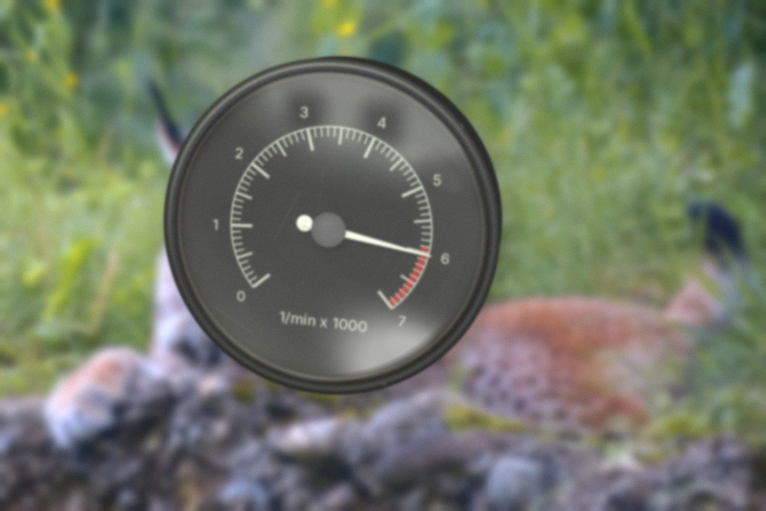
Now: 6000
